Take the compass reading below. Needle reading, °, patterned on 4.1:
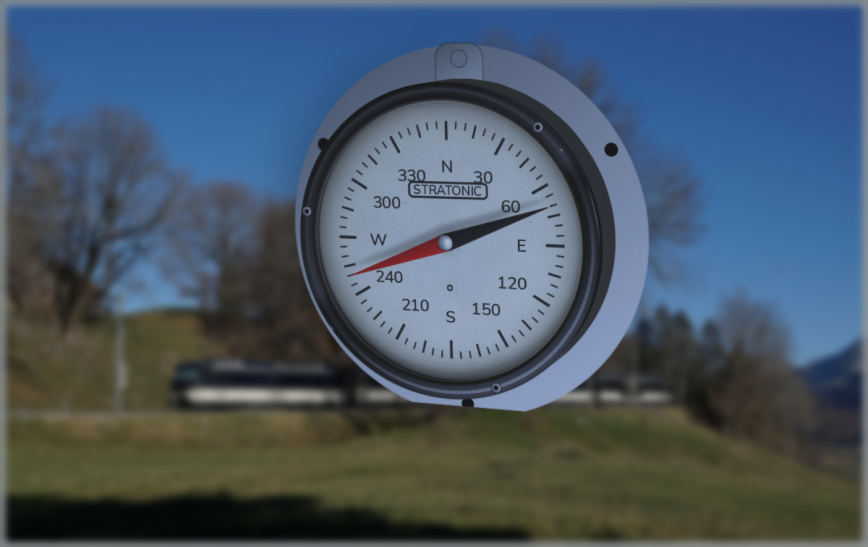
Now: 250
